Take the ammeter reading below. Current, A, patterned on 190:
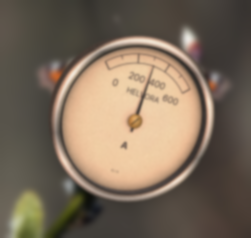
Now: 300
